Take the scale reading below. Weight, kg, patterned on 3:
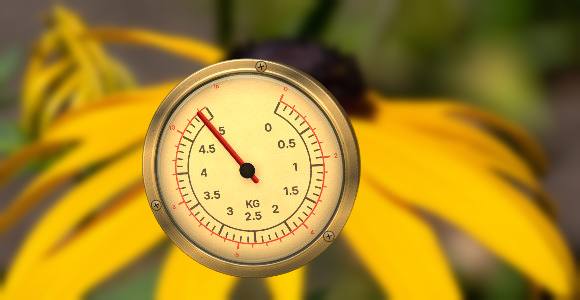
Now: 4.9
